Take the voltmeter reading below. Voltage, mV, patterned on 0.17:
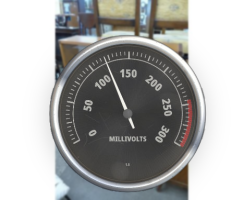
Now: 120
